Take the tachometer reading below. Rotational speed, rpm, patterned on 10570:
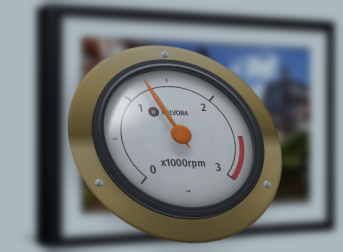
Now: 1250
